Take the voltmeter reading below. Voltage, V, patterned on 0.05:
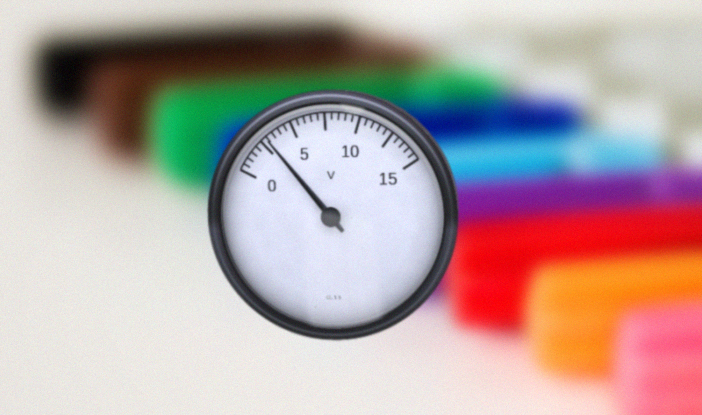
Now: 3
